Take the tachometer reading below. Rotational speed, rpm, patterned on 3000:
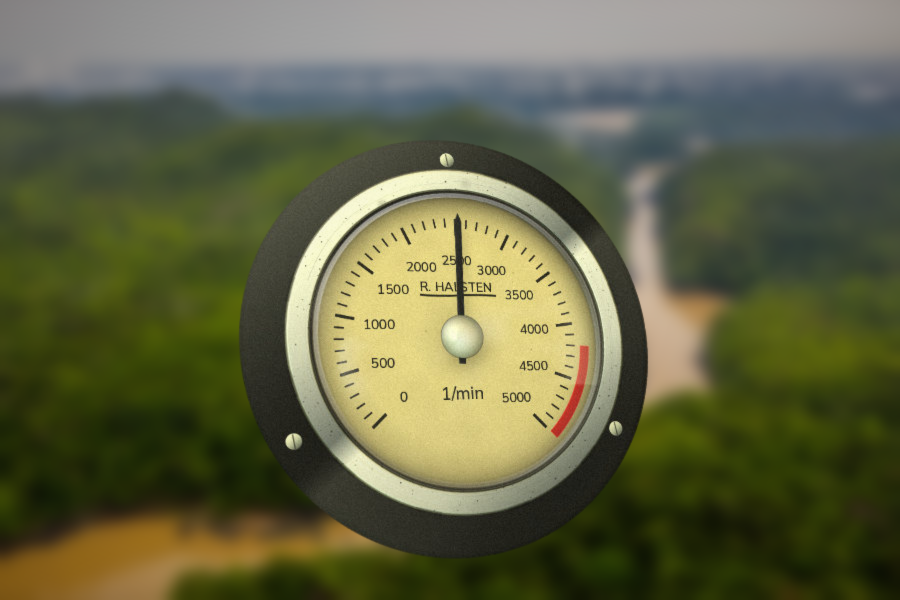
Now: 2500
